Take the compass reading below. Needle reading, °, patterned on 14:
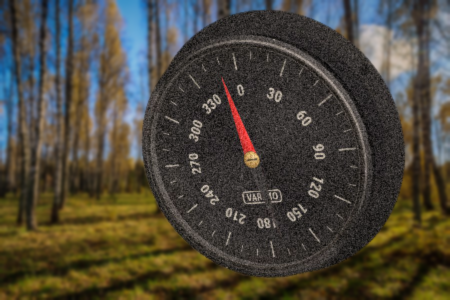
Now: 350
